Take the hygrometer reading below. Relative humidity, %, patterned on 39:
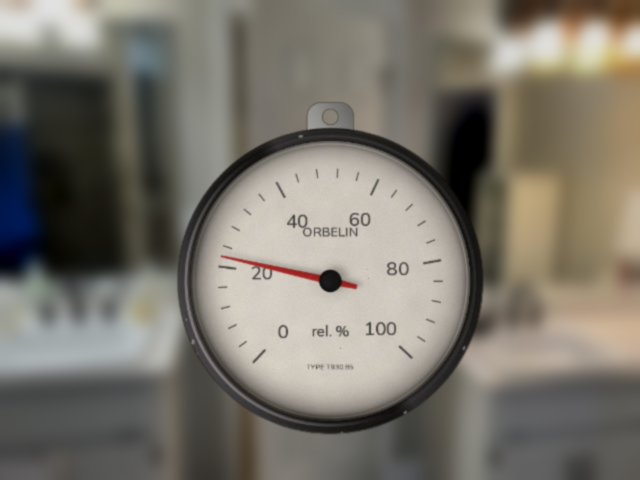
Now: 22
